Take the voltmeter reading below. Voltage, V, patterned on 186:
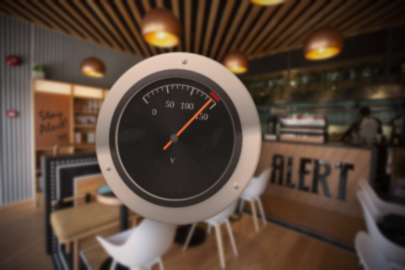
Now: 140
